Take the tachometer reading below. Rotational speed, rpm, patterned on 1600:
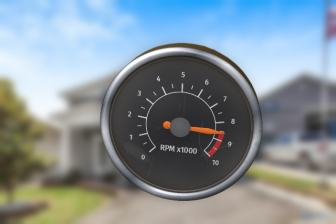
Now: 8500
